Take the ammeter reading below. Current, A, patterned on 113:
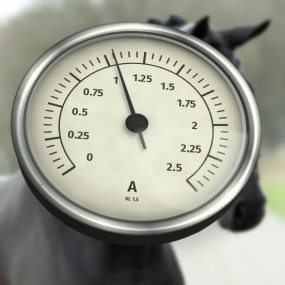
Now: 1.05
